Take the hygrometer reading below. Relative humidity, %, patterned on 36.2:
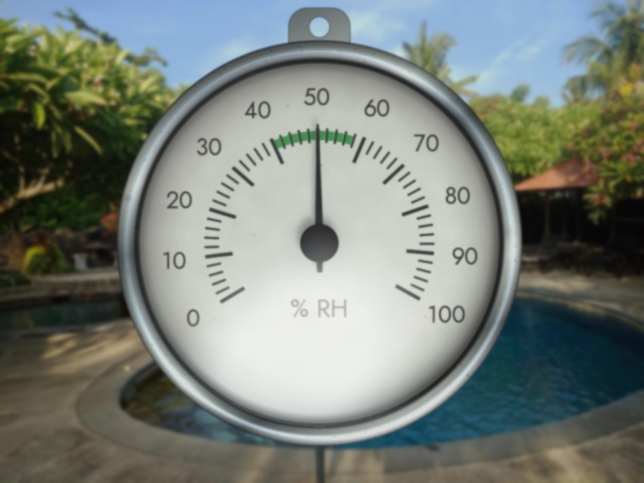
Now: 50
